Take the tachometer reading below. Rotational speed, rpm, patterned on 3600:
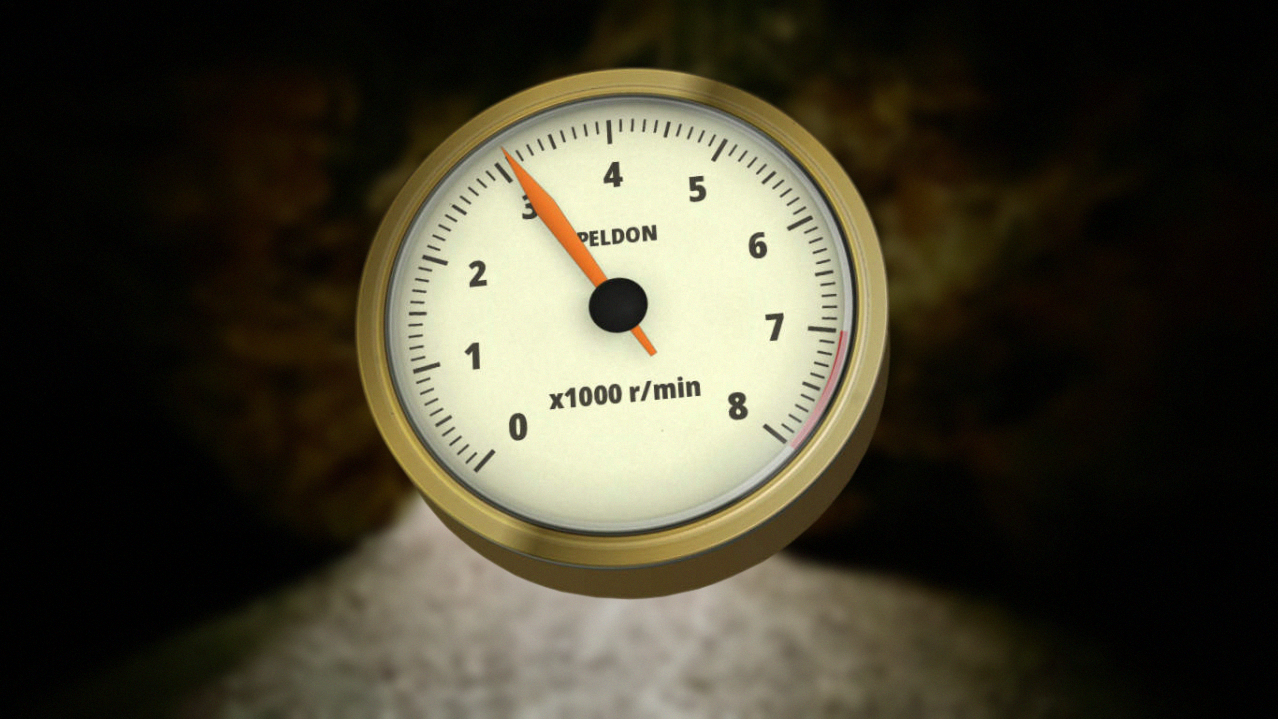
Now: 3100
